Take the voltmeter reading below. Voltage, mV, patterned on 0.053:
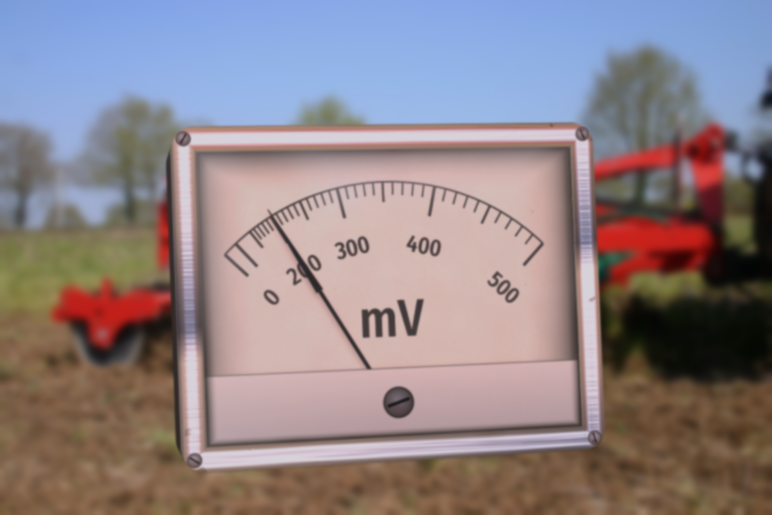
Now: 200
